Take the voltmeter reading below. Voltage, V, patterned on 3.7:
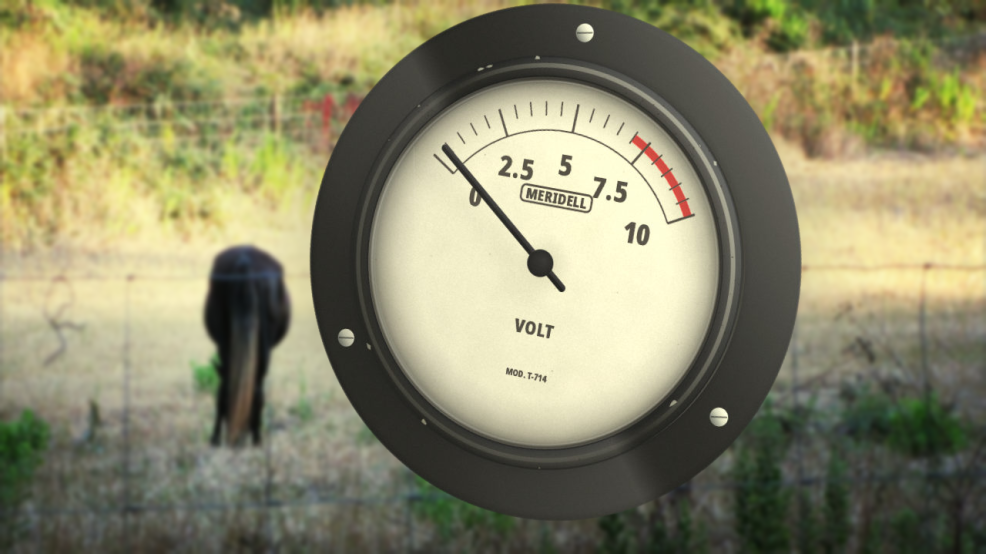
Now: 0.5
